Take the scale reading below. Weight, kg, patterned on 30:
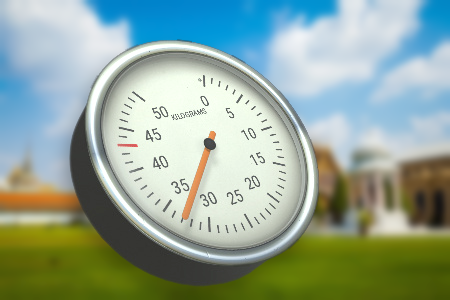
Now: 33
